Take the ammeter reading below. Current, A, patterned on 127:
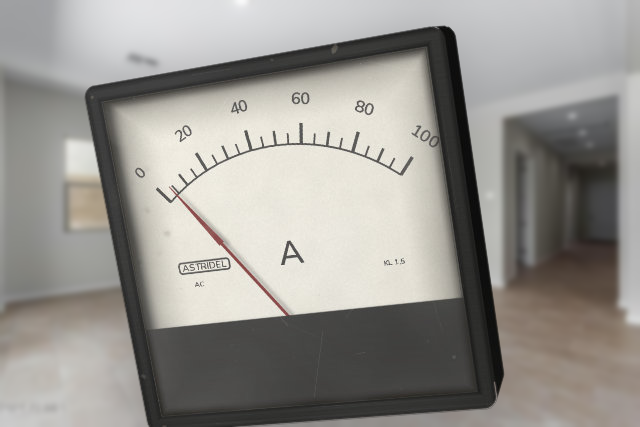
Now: 5
